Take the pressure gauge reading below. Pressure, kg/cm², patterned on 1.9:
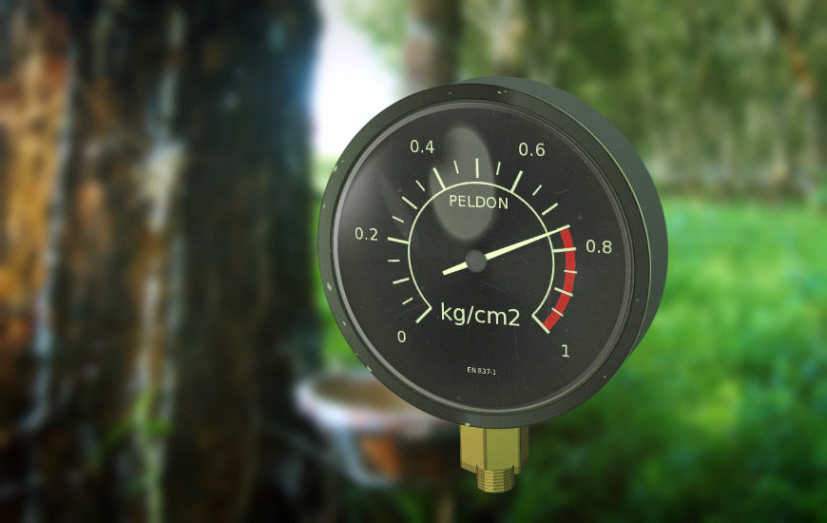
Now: 0.75
